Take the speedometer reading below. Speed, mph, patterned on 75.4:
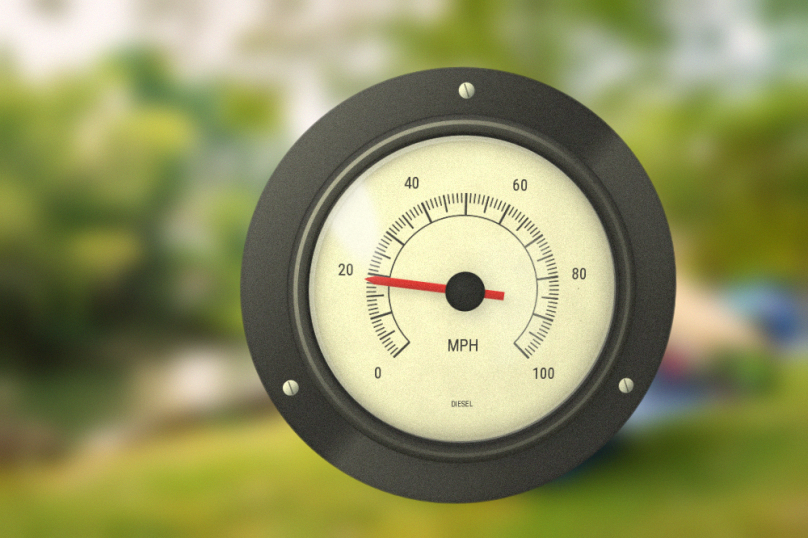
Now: 19
